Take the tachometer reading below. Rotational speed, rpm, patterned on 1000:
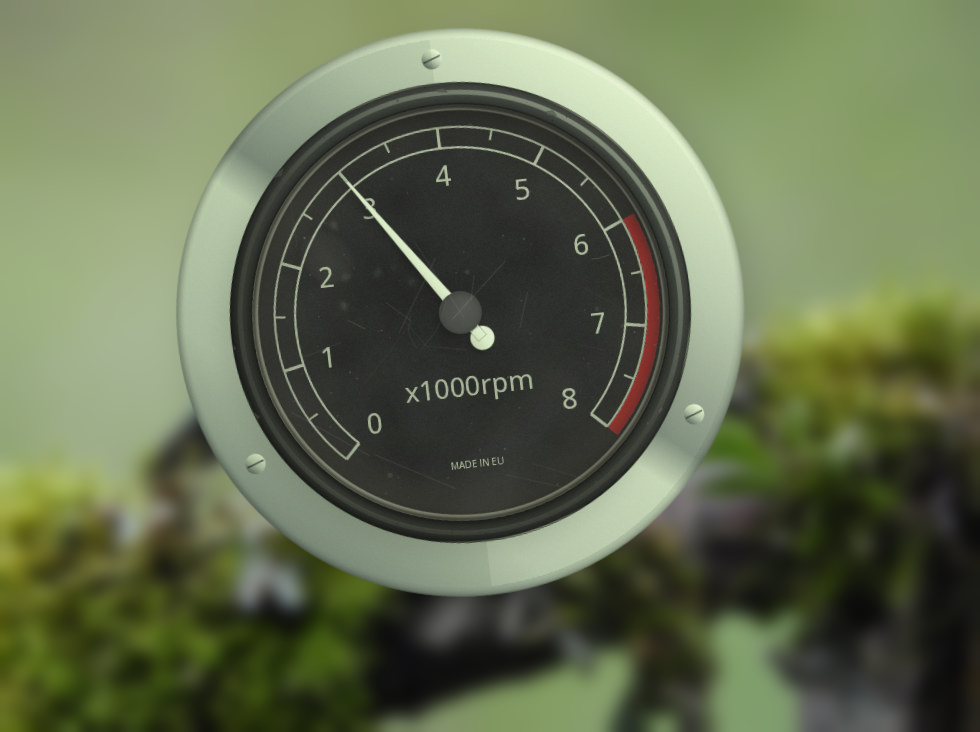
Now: 3000
